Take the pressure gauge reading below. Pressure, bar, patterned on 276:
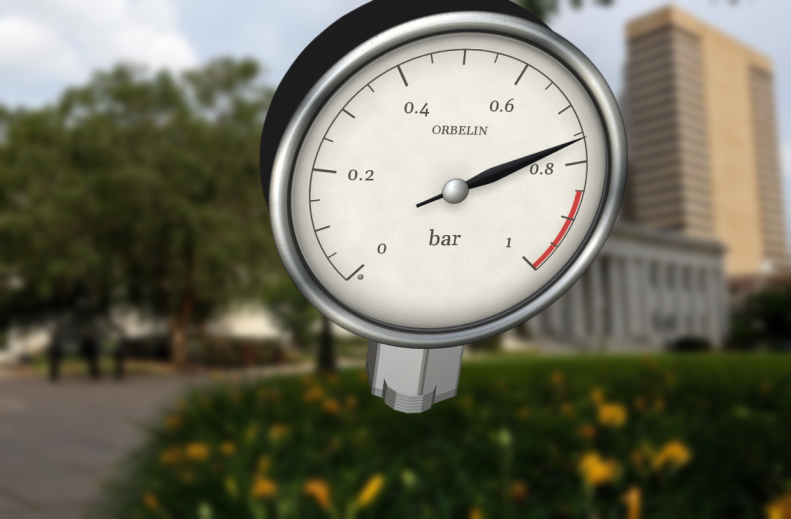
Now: 0.75
